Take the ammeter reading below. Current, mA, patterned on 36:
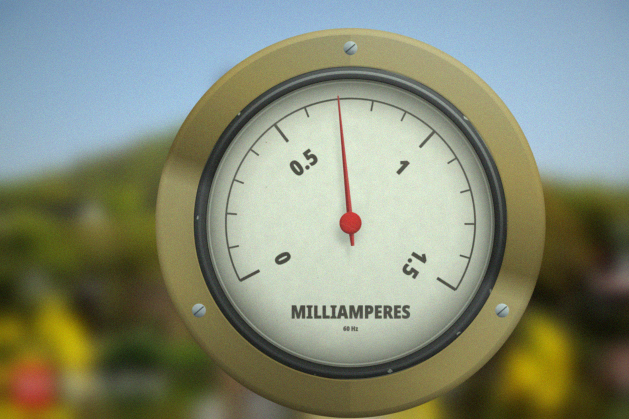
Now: 0.7
